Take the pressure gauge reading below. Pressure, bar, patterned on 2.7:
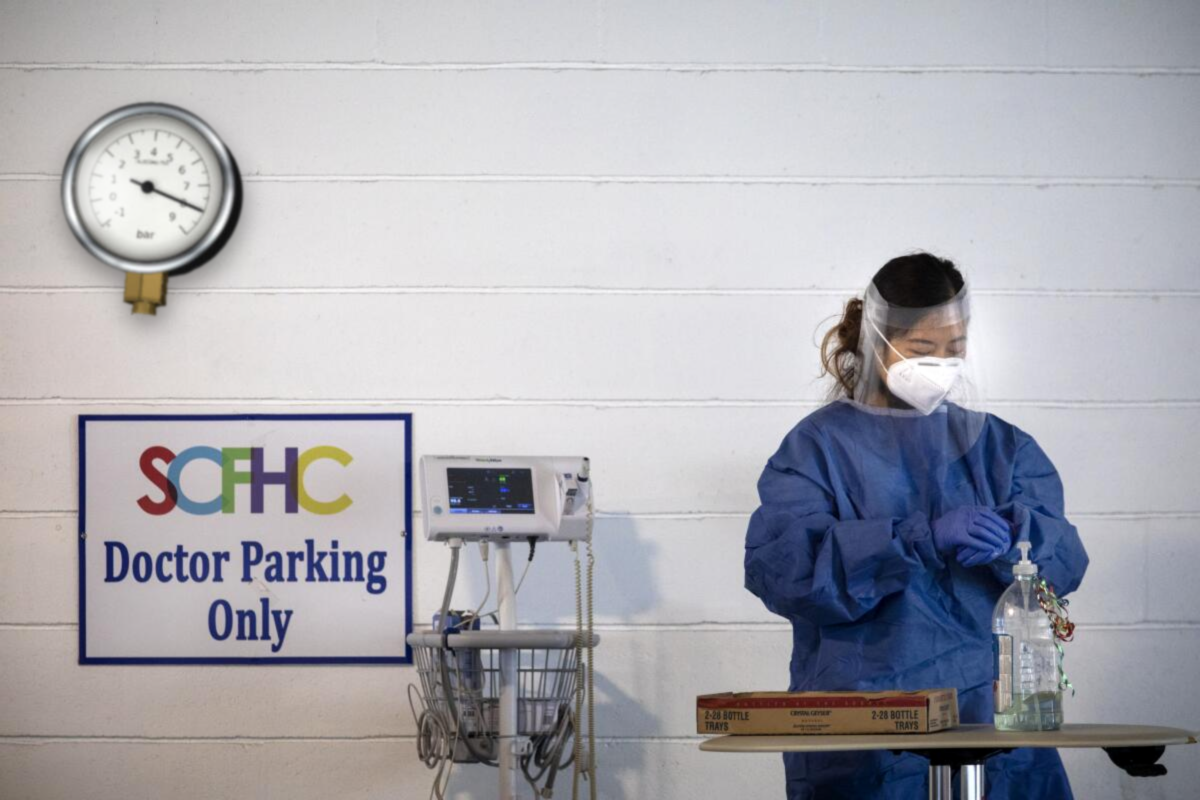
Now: 8
